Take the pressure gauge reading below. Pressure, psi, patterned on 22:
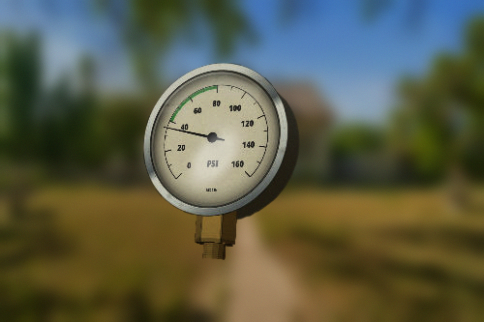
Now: 35
